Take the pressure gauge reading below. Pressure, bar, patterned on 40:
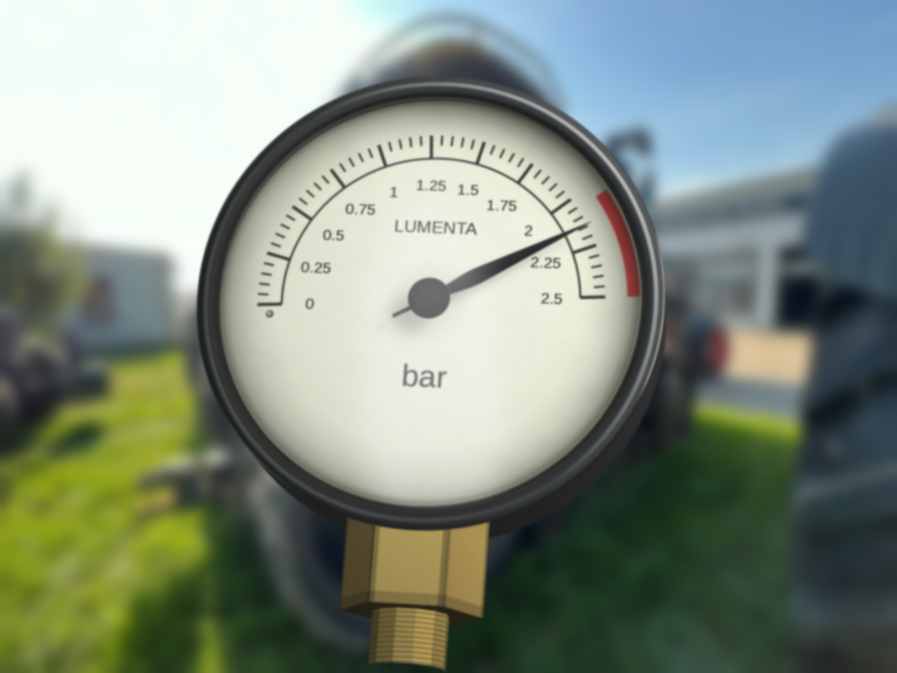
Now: 2.15
